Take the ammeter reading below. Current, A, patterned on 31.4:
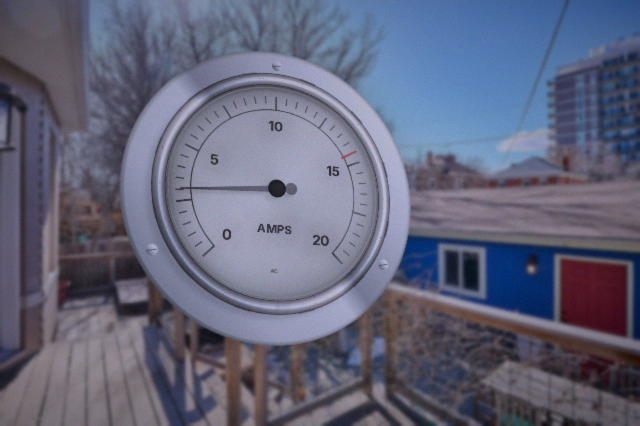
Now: 3
